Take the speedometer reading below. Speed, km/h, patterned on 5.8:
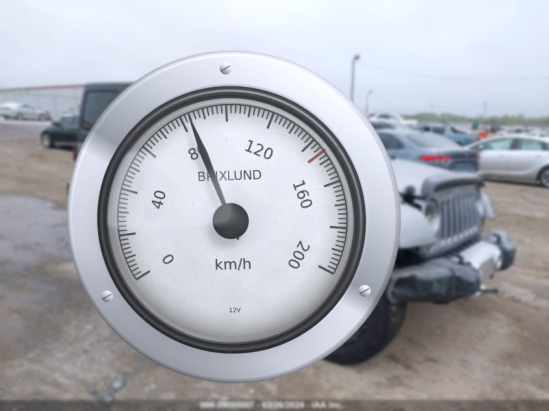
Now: 84
